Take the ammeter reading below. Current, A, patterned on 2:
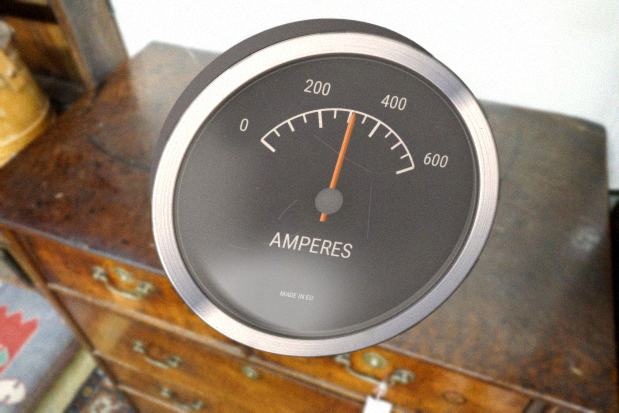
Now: 300
